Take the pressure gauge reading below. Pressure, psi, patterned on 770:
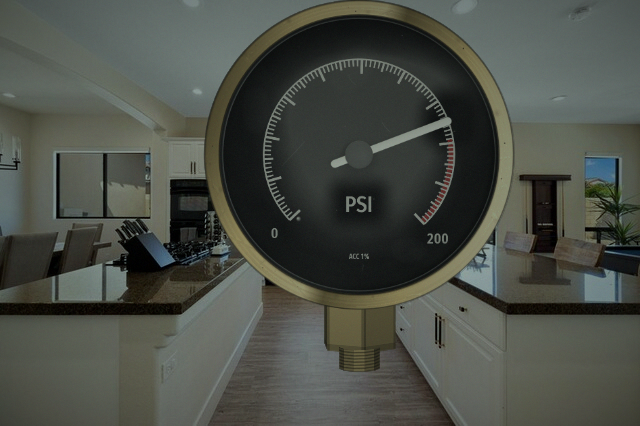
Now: 150
